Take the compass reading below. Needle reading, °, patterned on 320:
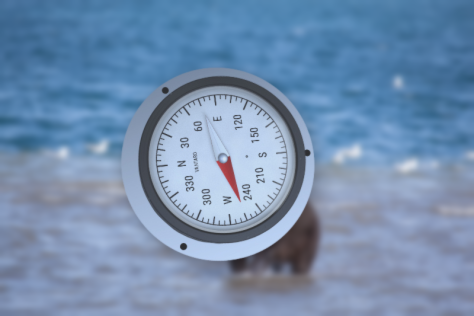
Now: 255
